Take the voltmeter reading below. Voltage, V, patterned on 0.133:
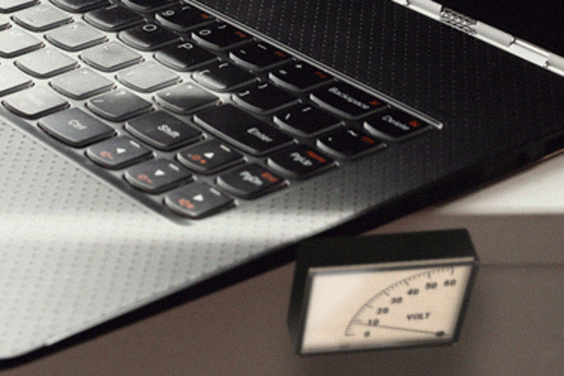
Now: 10
